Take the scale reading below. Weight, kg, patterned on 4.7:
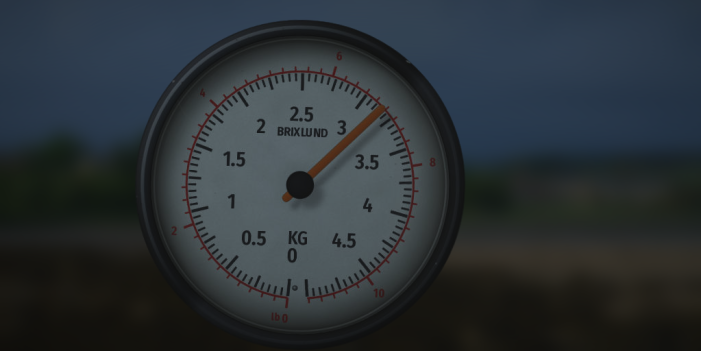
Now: 3.15
